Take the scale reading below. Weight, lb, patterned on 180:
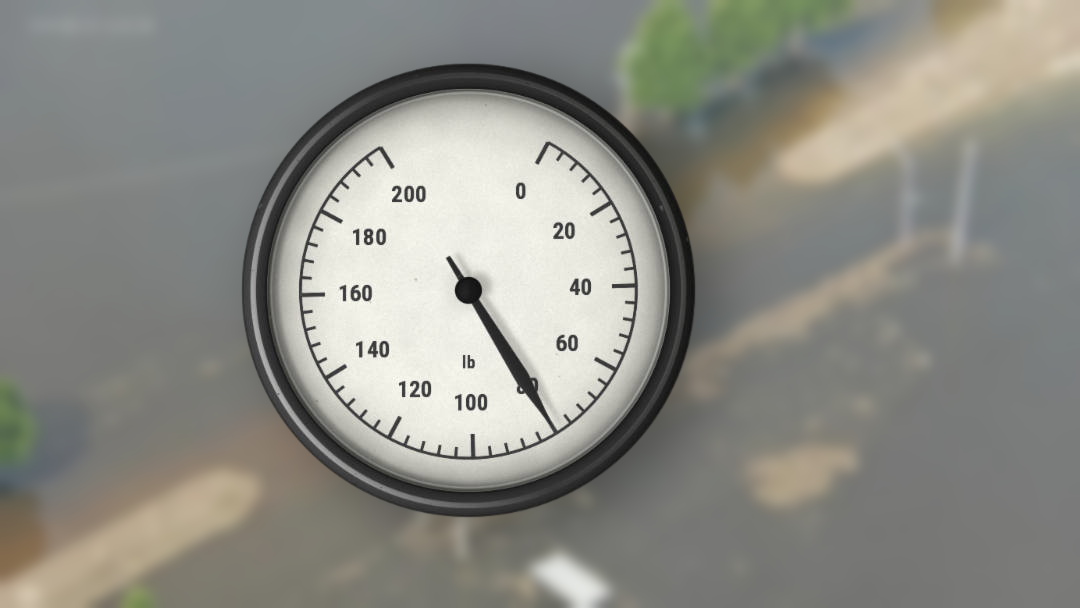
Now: 80
